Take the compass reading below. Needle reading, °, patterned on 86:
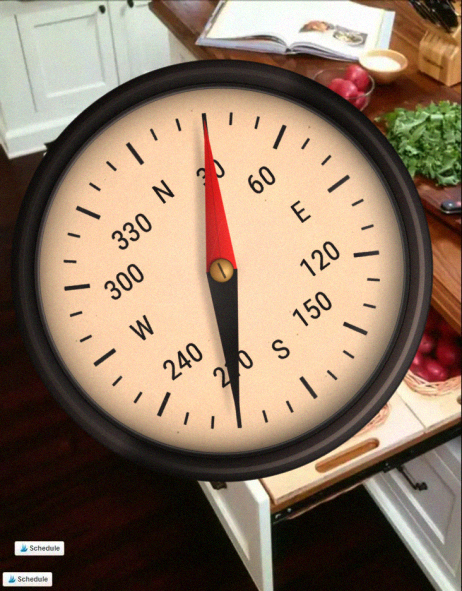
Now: 30
